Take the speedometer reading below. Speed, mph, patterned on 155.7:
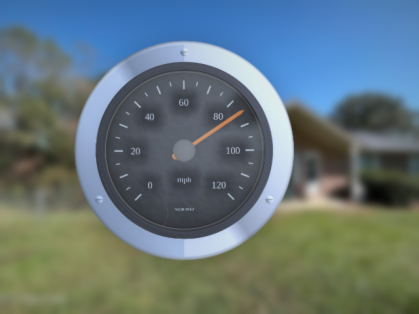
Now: 85
